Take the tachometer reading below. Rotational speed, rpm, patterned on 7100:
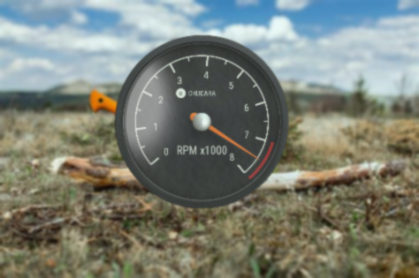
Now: 7500
